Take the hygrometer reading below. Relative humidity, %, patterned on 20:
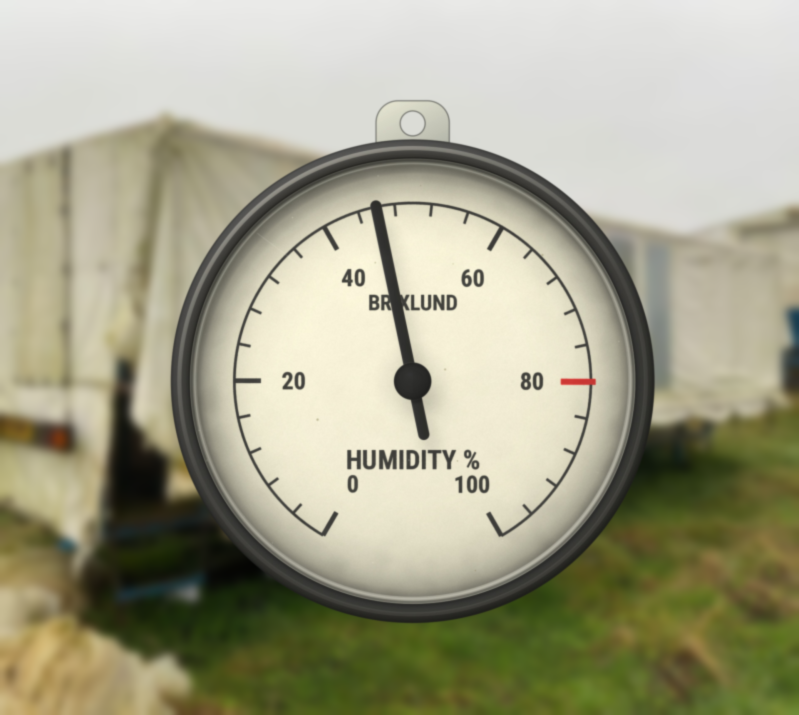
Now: 46
